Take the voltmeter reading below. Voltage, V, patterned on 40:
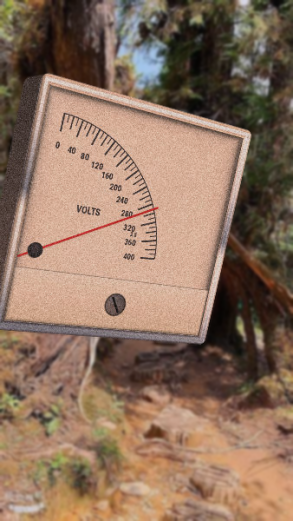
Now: 290
